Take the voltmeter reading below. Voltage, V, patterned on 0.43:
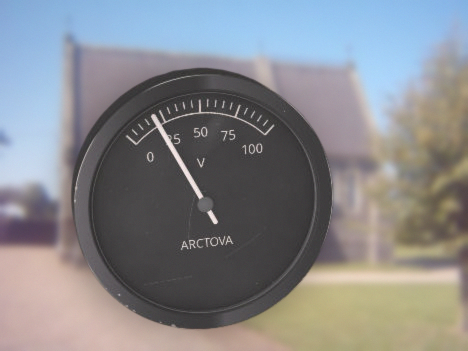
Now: 20
